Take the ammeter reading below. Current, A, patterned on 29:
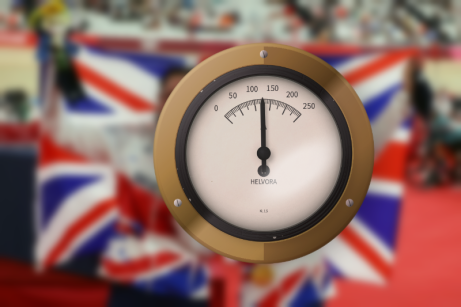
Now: 125
